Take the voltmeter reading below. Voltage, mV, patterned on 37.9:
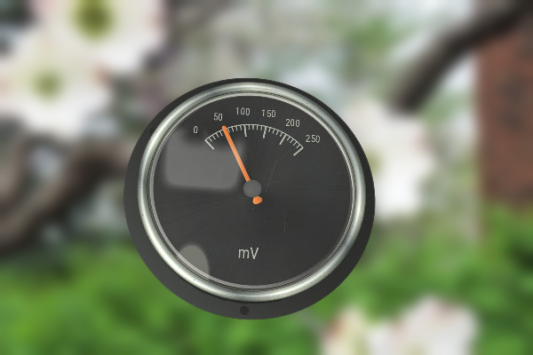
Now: 50
